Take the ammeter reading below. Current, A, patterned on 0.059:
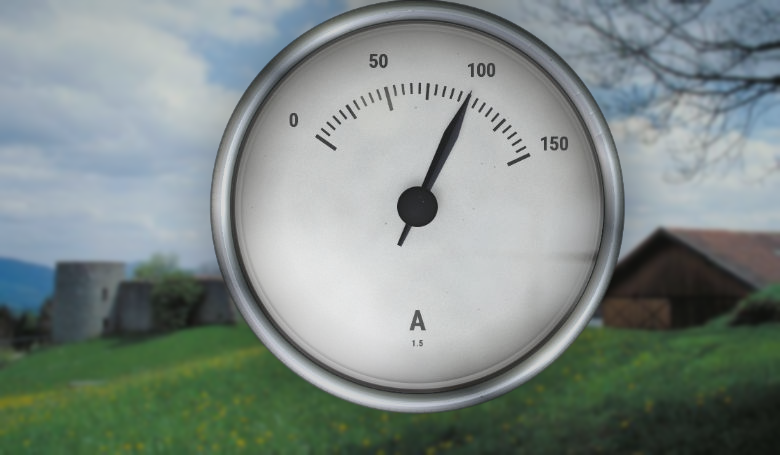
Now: 100
